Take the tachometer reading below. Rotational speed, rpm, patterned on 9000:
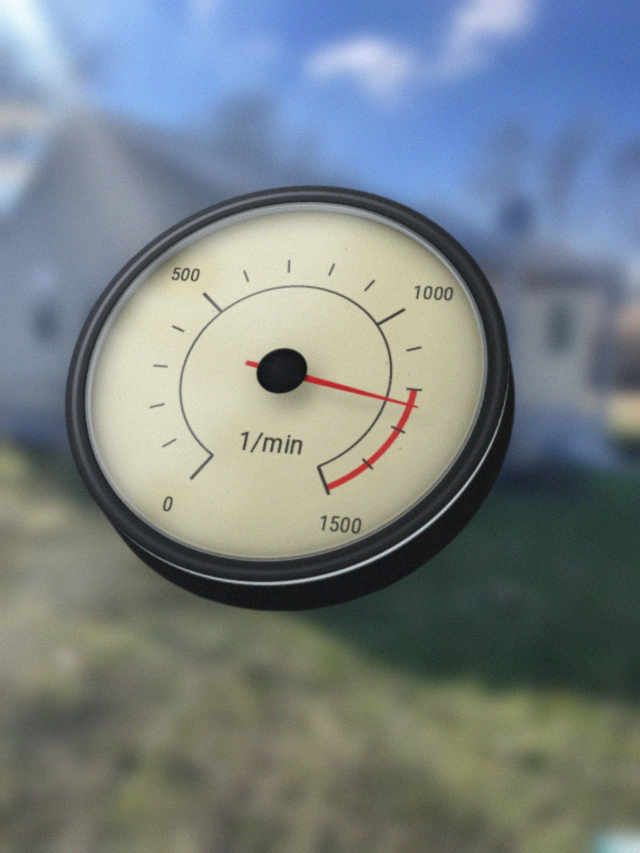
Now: 1250
